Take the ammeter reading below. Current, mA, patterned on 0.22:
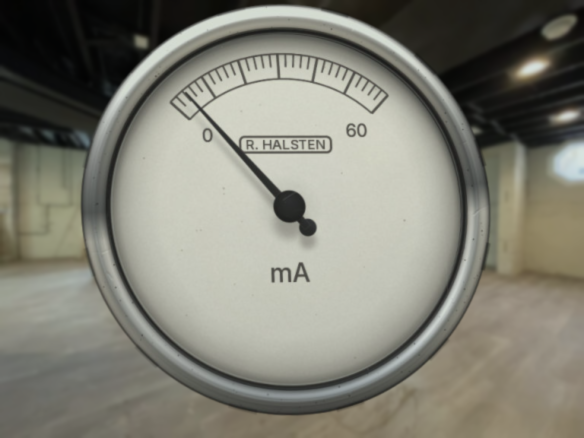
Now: 4
